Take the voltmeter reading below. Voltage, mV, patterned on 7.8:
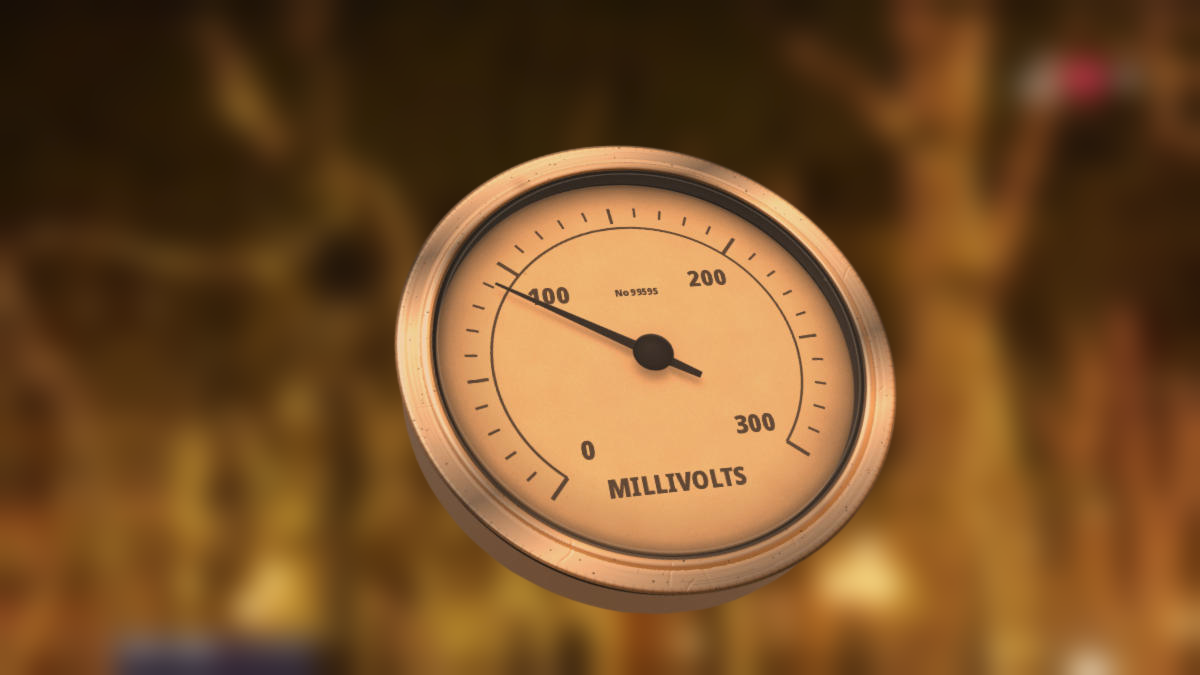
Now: 90
